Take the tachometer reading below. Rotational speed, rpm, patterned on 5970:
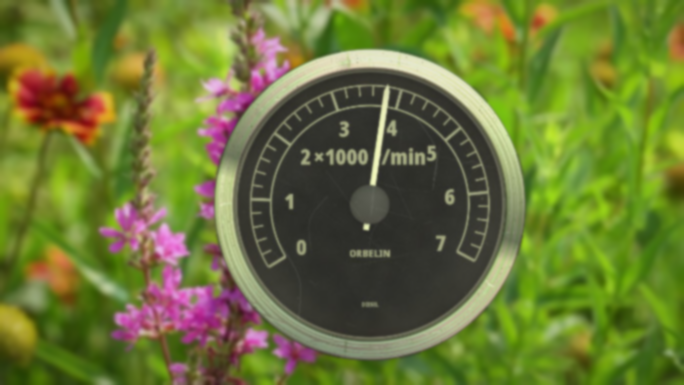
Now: 3800
